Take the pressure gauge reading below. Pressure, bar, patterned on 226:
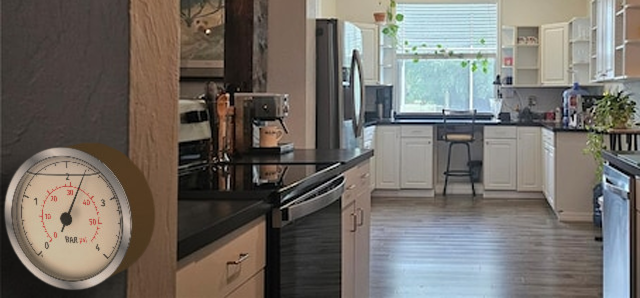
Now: 2.4
